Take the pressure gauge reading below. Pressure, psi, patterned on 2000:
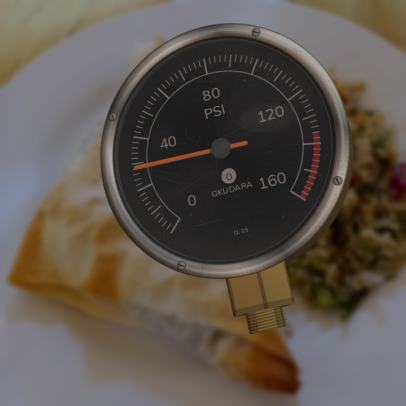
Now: 28
